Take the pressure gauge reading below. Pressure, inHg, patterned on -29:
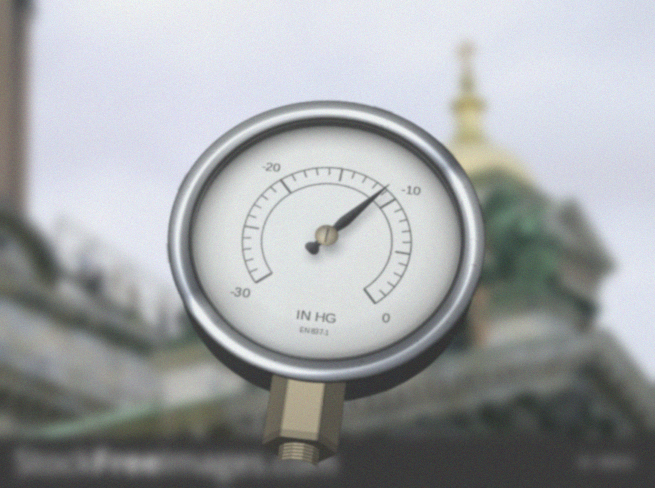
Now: -11
